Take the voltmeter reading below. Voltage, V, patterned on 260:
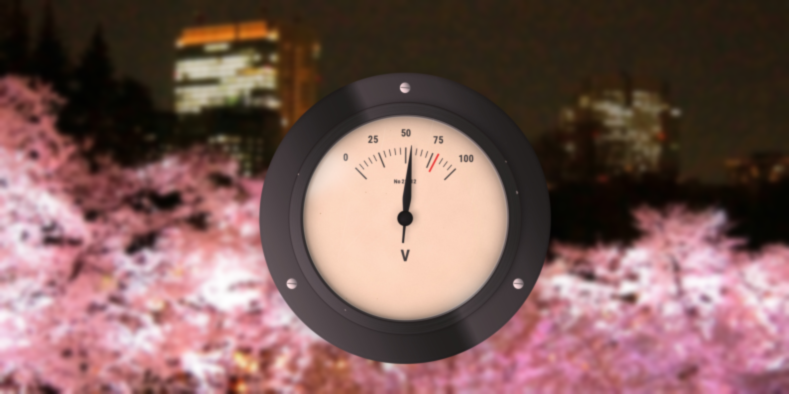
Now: 55
